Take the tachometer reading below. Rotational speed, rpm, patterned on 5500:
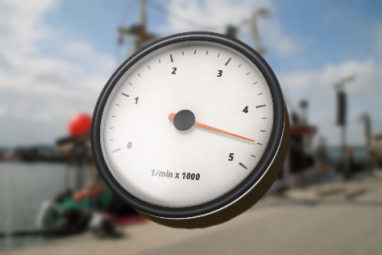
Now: 4600
